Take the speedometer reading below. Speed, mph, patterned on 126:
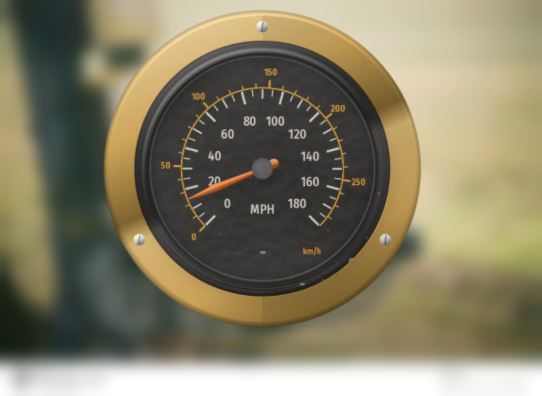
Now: 15
